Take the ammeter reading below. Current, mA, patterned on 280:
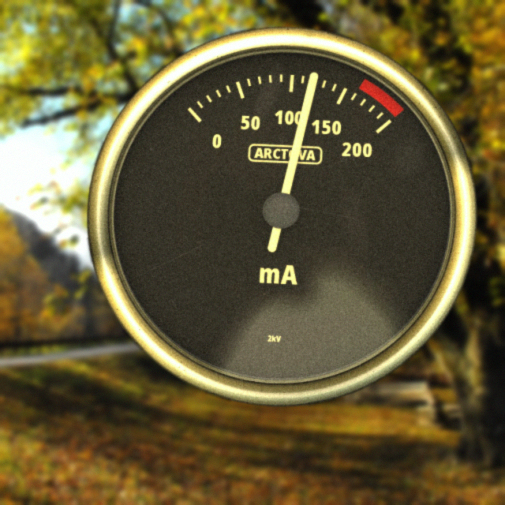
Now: 120
